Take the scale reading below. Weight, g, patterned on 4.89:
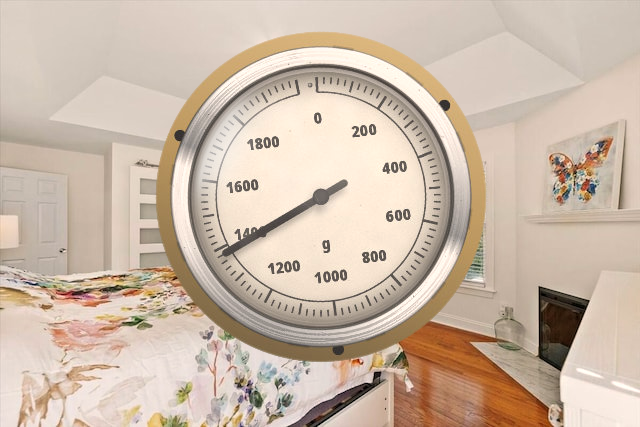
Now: 1380
